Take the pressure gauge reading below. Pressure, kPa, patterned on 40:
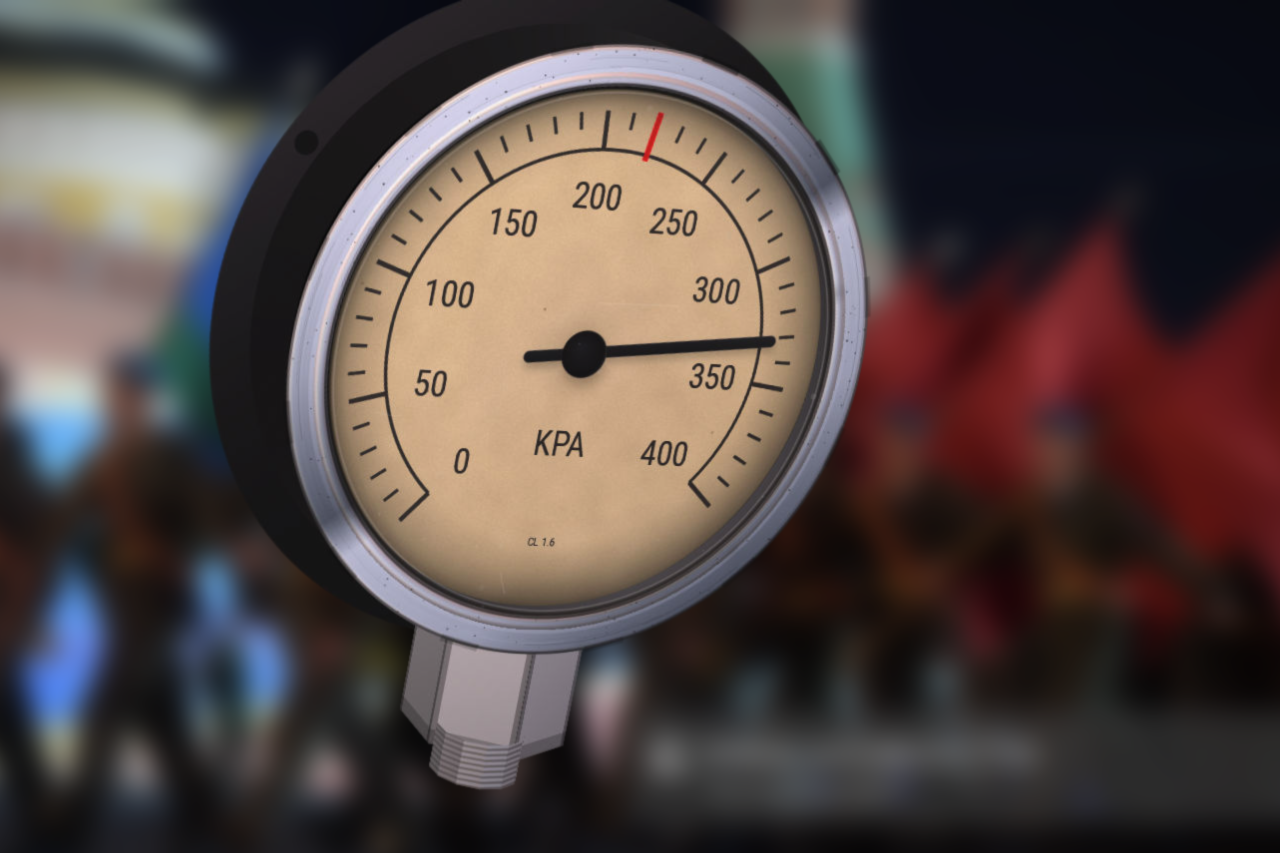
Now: 330
